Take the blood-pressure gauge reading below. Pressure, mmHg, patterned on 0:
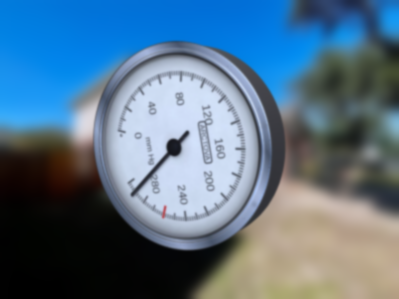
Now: 290
